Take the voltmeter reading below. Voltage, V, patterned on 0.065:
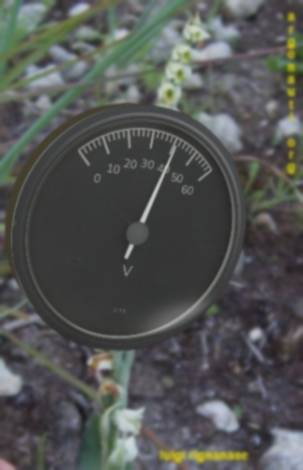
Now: 40
